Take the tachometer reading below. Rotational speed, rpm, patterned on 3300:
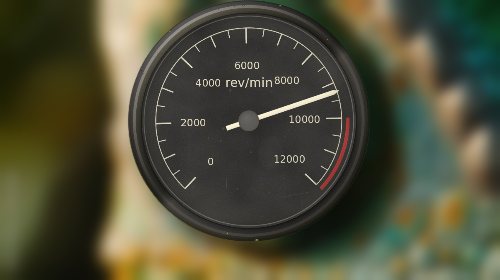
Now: 9250
